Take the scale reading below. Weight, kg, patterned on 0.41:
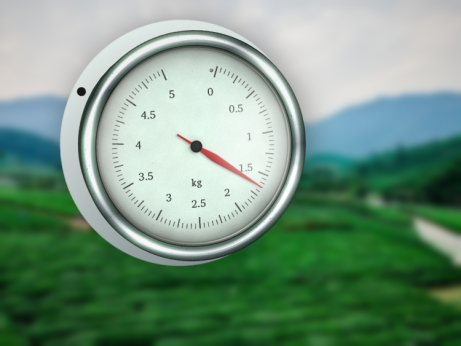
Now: 1.65
